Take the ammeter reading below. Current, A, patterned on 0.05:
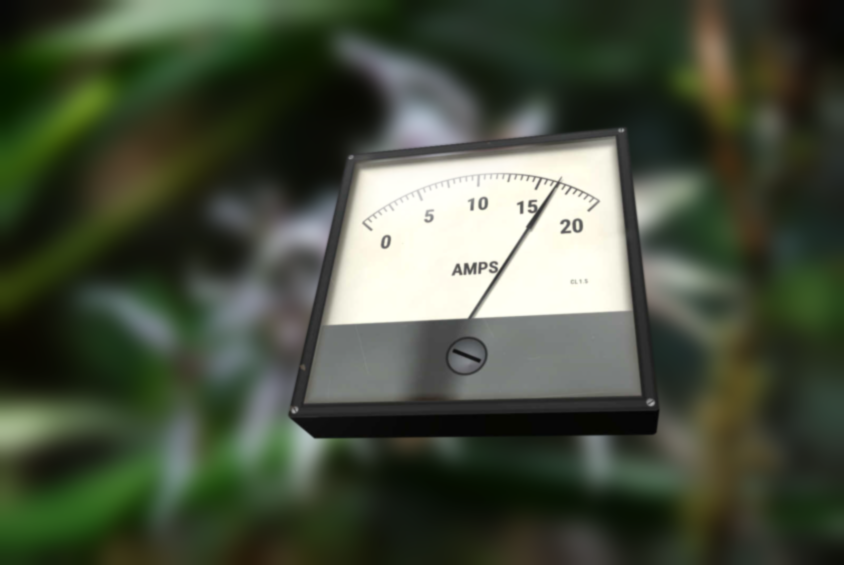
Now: 16.5
